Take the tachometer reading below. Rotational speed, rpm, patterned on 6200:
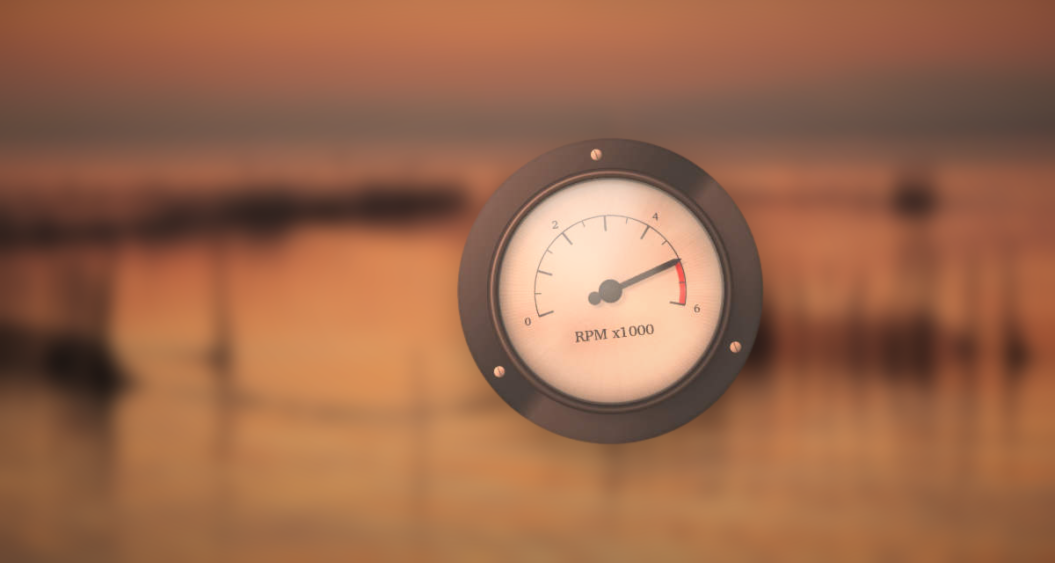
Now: 5000
